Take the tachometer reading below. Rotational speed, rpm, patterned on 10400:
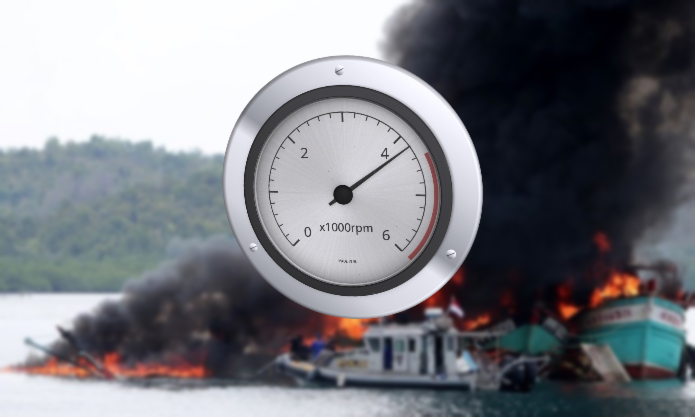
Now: 4200
